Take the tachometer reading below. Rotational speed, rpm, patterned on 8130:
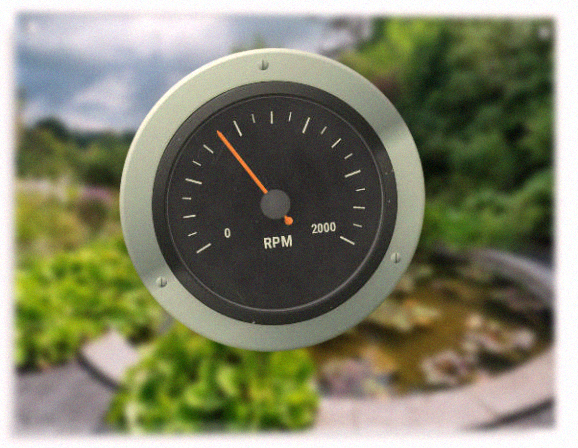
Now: 700
